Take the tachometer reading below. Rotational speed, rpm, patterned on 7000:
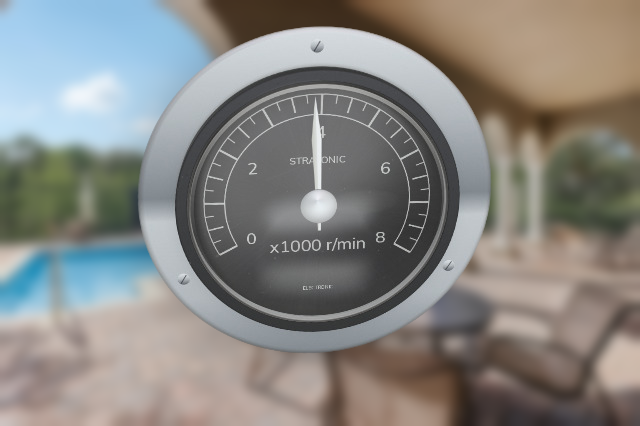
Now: 3875
